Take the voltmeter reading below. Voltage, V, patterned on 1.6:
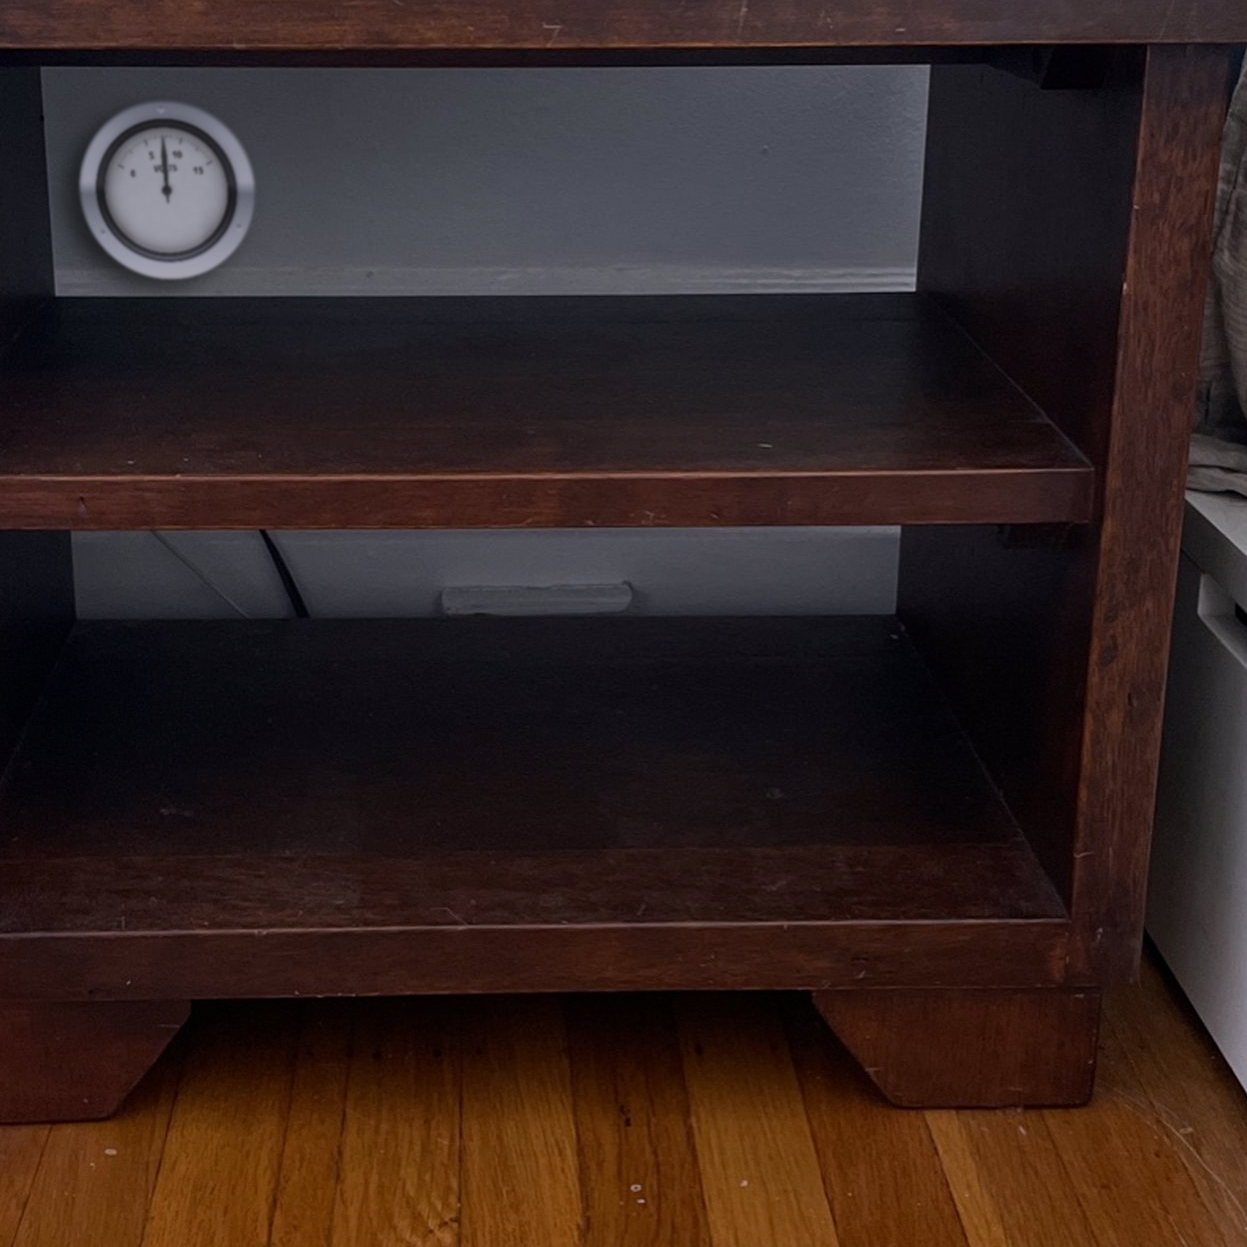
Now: 7.5
